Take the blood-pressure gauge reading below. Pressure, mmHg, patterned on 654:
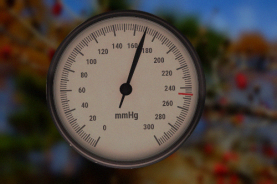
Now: 170
